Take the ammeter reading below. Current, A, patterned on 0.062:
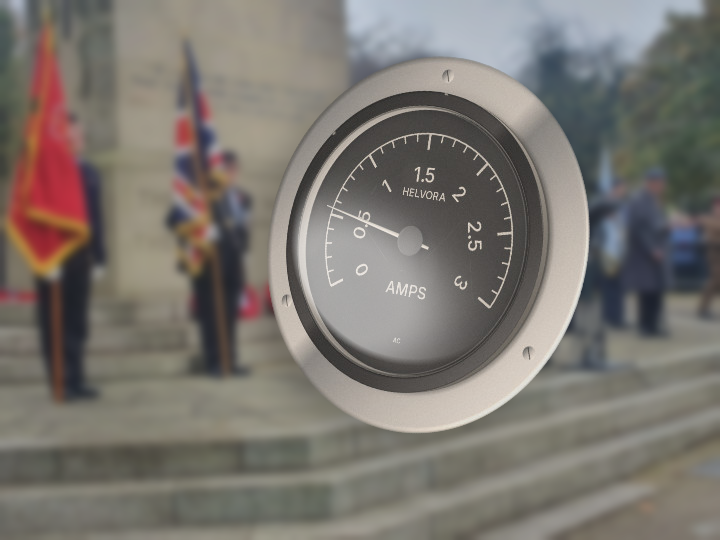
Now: 0.55
